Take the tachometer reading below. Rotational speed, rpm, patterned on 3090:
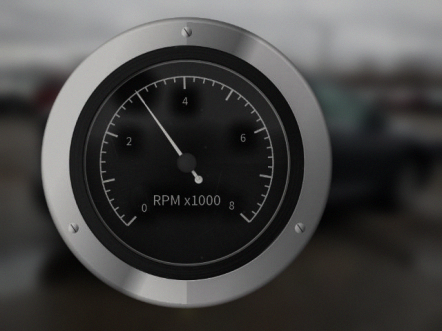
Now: 3000
